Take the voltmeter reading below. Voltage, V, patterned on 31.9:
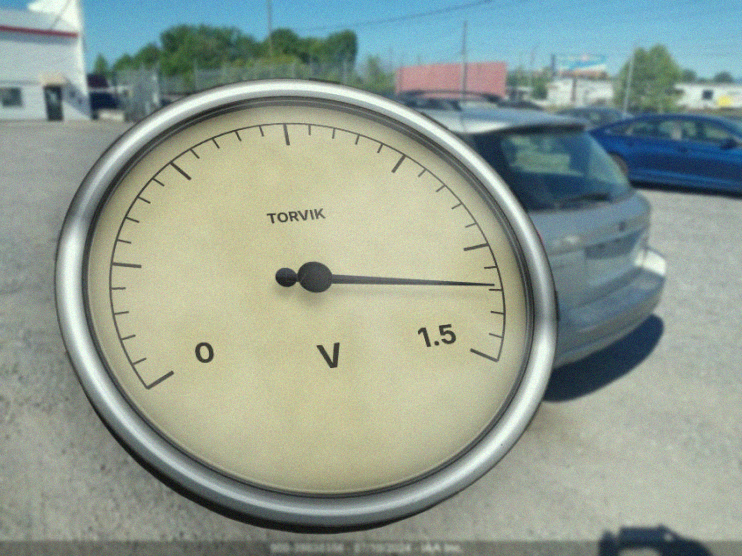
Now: 1.35
